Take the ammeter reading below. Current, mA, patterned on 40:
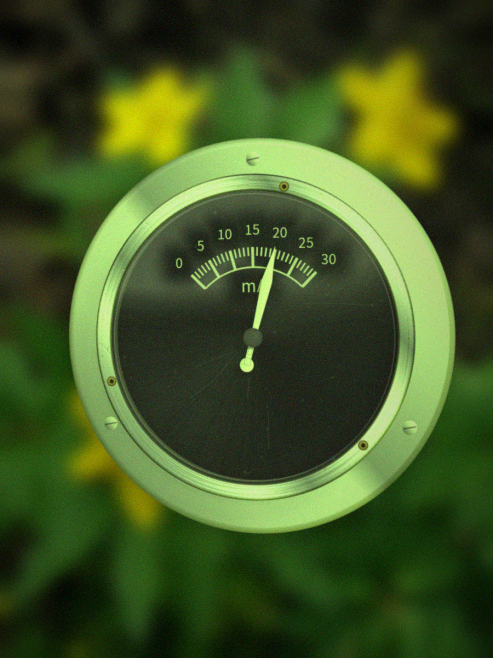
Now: 20
